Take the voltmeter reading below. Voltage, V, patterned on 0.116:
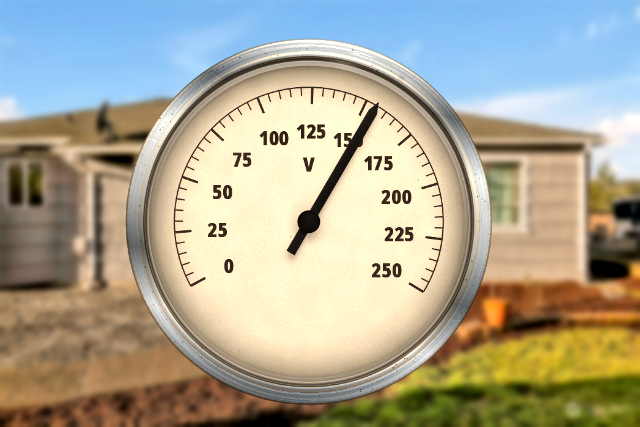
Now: 155
